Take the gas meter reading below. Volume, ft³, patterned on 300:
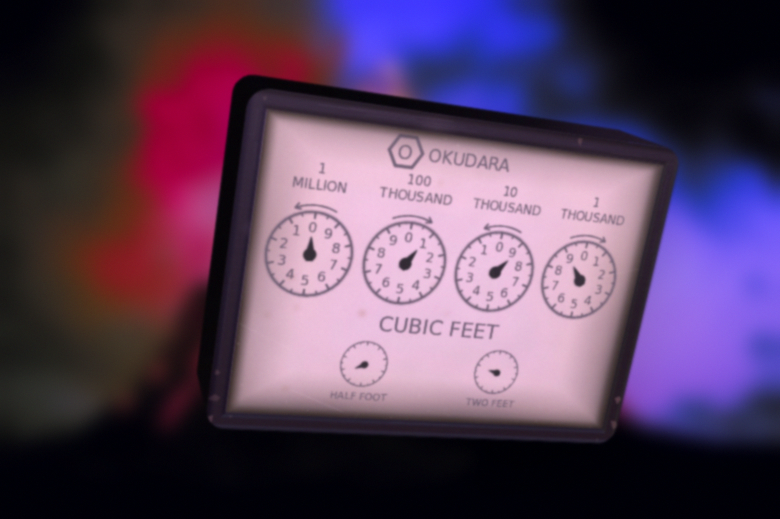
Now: 8900
